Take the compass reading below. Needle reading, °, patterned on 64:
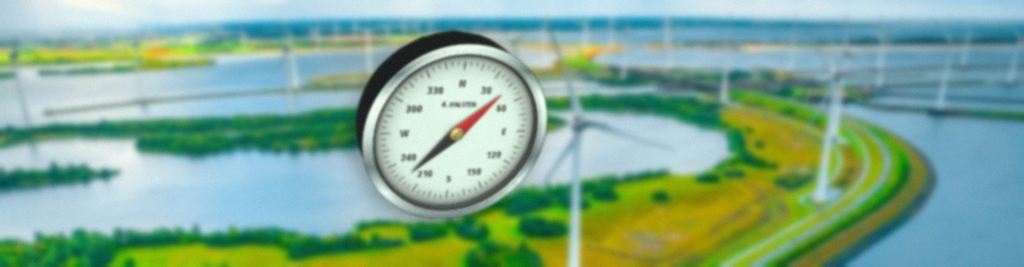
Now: 45
